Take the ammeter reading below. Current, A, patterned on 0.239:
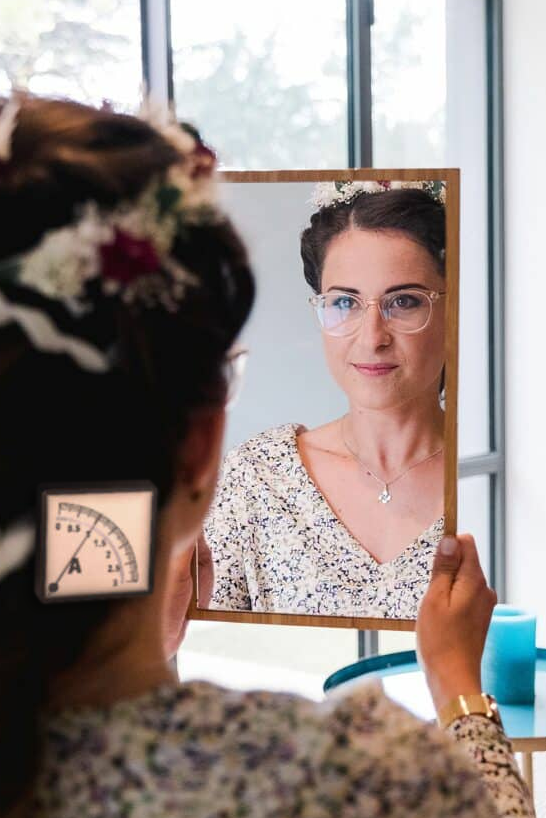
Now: 1
